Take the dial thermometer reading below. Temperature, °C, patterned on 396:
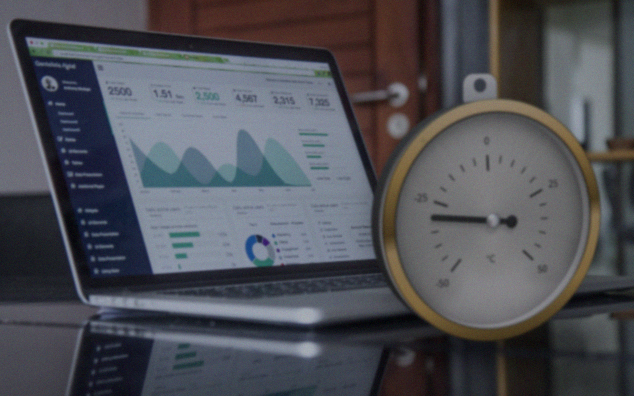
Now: -30
